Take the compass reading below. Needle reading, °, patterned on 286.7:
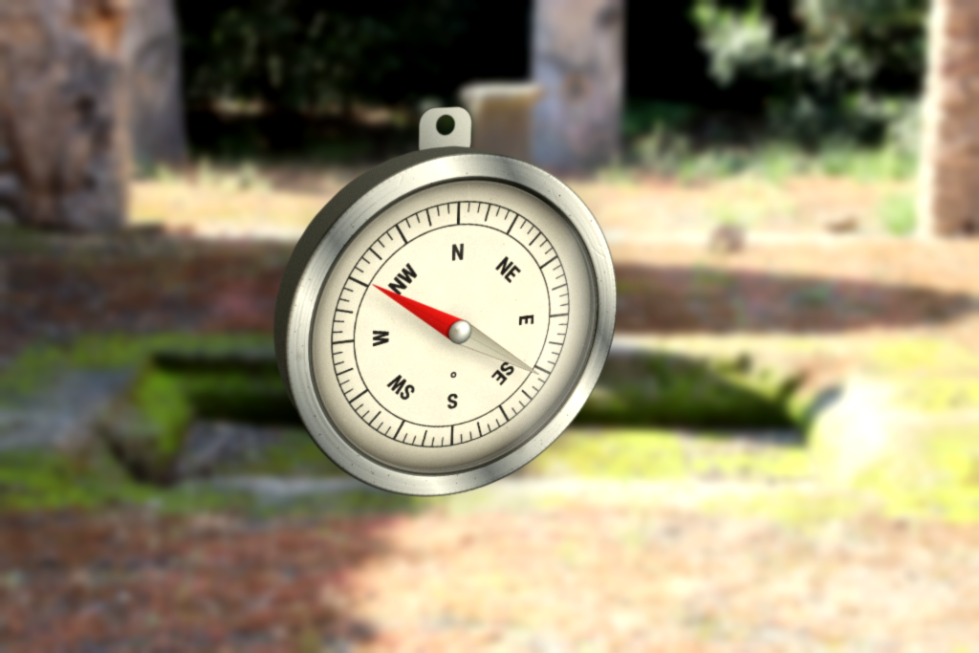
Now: 302.5
